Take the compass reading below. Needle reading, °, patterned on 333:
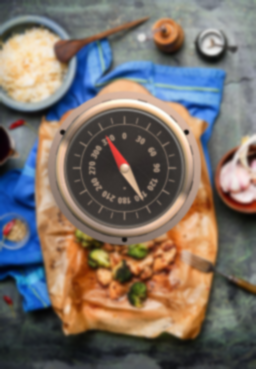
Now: 330
